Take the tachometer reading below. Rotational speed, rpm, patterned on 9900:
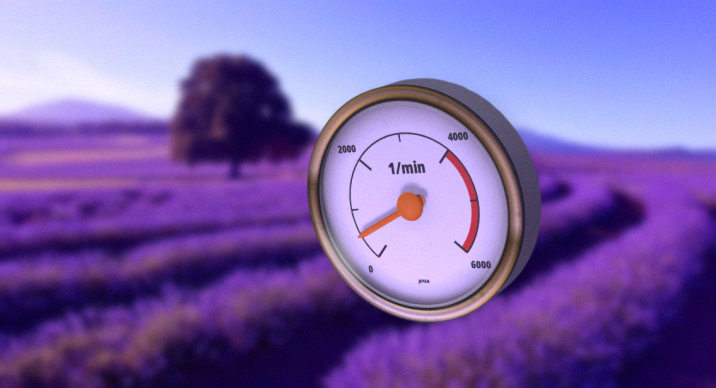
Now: 500
